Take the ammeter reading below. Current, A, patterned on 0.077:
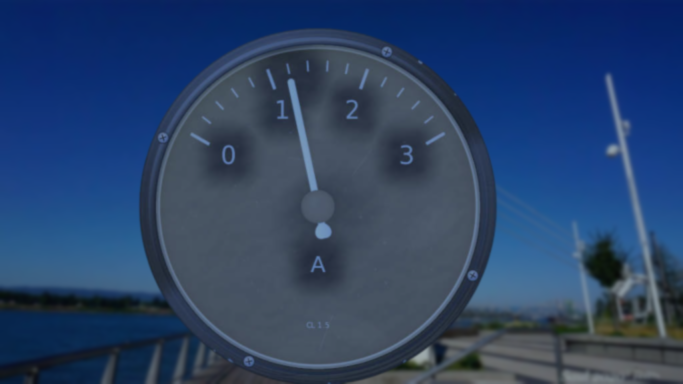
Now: 1.2
